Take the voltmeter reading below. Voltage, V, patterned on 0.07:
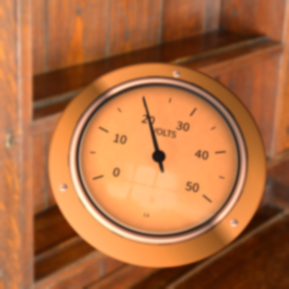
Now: 20
